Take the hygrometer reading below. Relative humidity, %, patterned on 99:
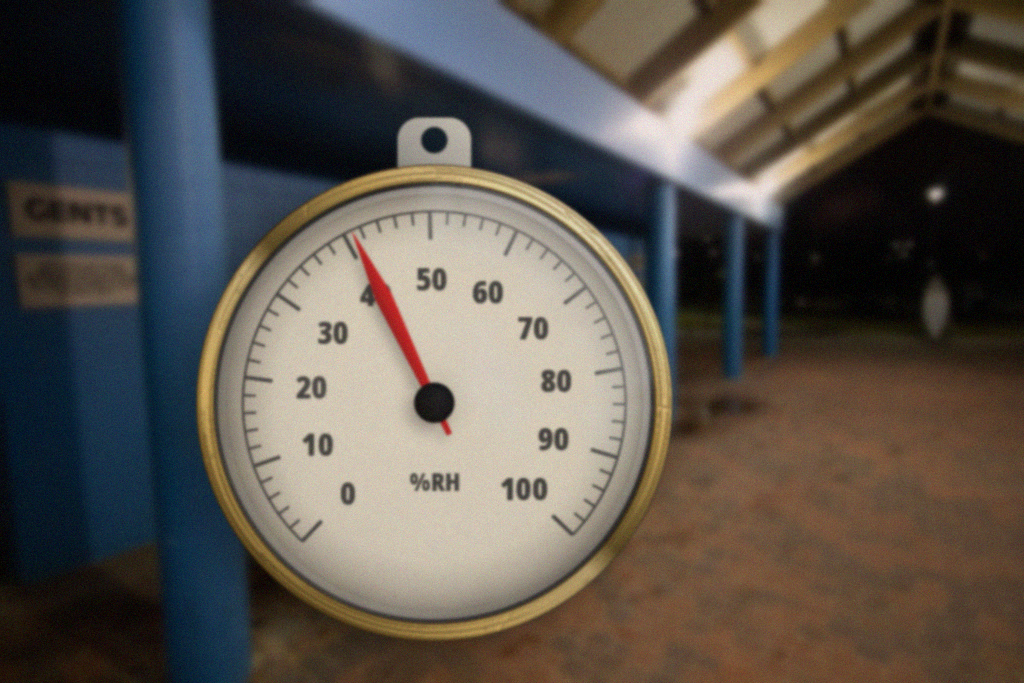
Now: 41
